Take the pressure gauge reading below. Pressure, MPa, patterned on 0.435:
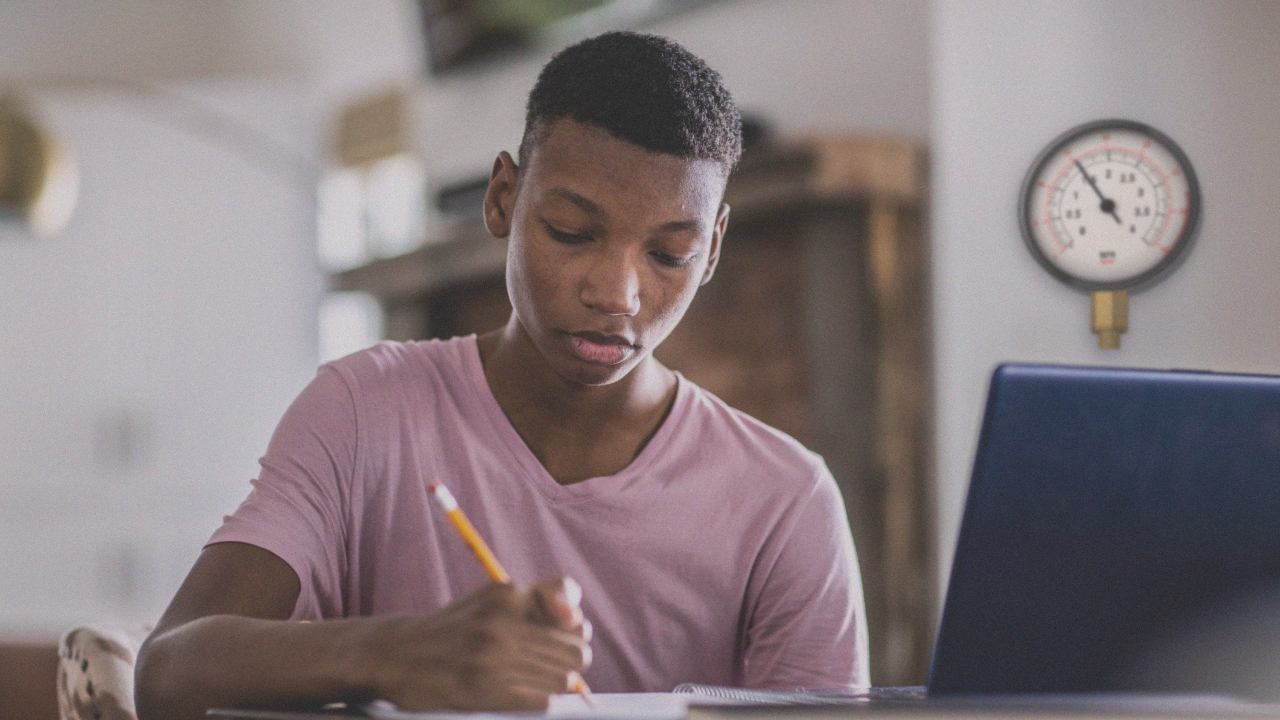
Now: 1.5
